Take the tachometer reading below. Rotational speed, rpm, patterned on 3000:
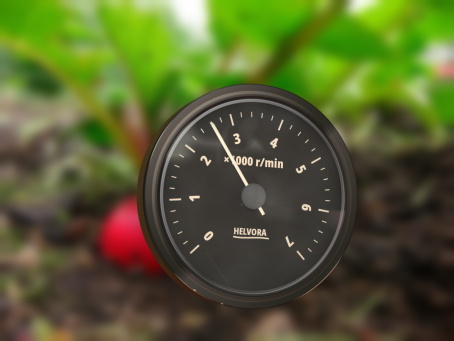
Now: 2600
